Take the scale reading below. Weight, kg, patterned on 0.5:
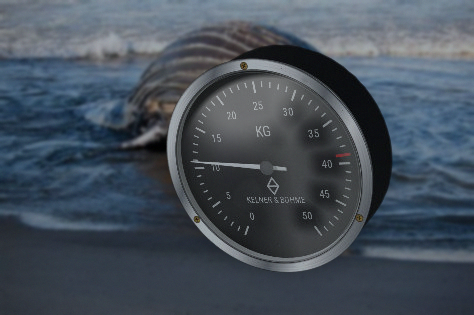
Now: 11
